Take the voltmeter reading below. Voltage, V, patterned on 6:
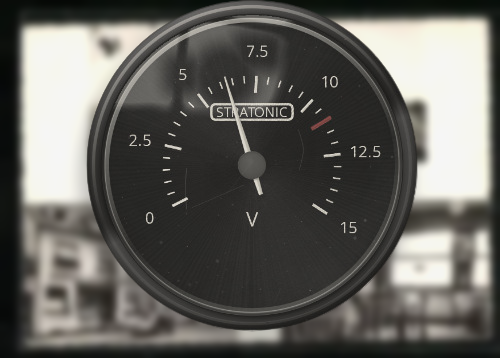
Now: 6.25
